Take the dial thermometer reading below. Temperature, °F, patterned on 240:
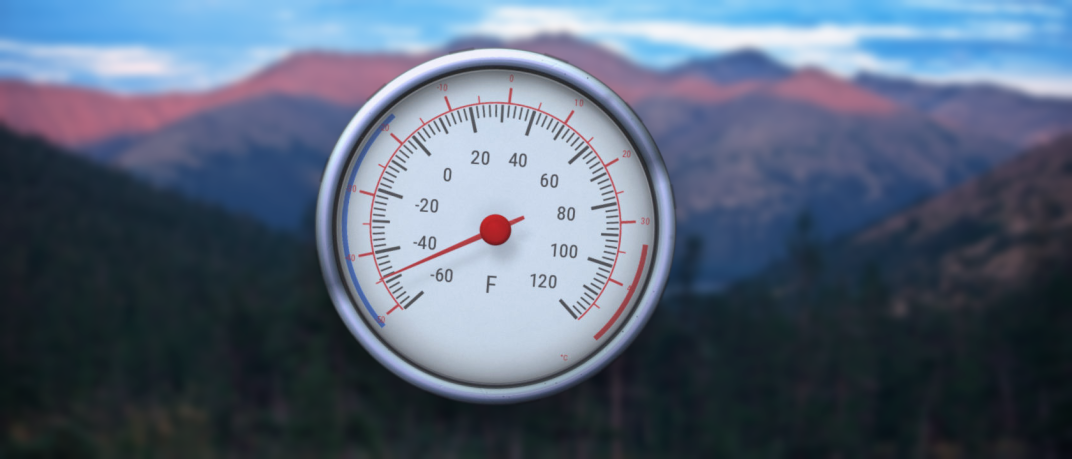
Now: -48
